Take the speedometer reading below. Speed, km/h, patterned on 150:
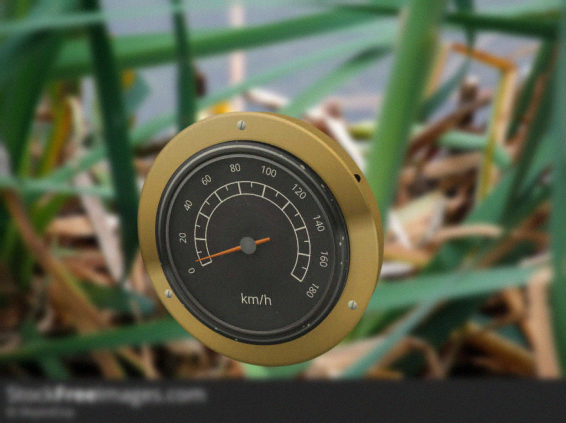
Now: 5
